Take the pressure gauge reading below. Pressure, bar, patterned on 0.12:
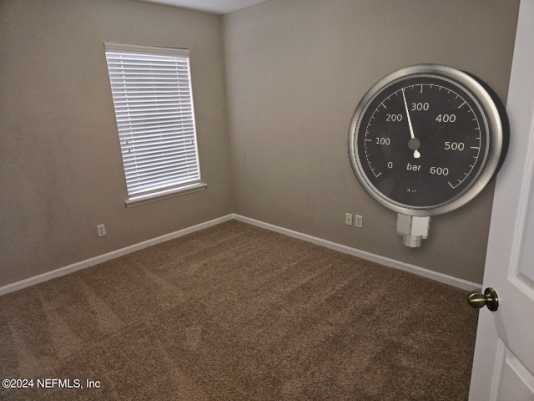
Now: 260
